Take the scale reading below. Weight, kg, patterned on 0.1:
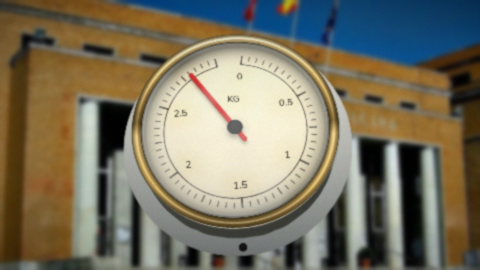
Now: 2.8
